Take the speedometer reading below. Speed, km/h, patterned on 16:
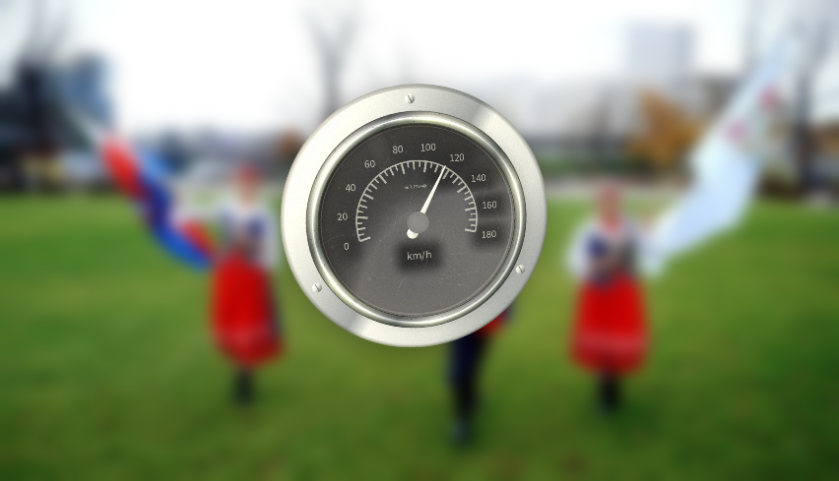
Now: 115
